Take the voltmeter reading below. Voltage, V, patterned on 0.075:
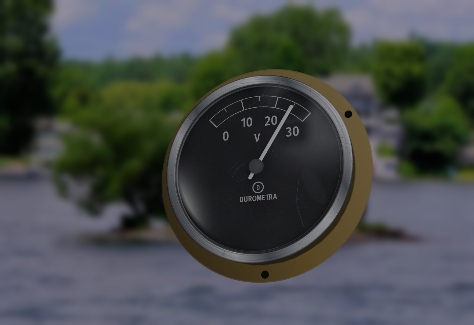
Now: 25
